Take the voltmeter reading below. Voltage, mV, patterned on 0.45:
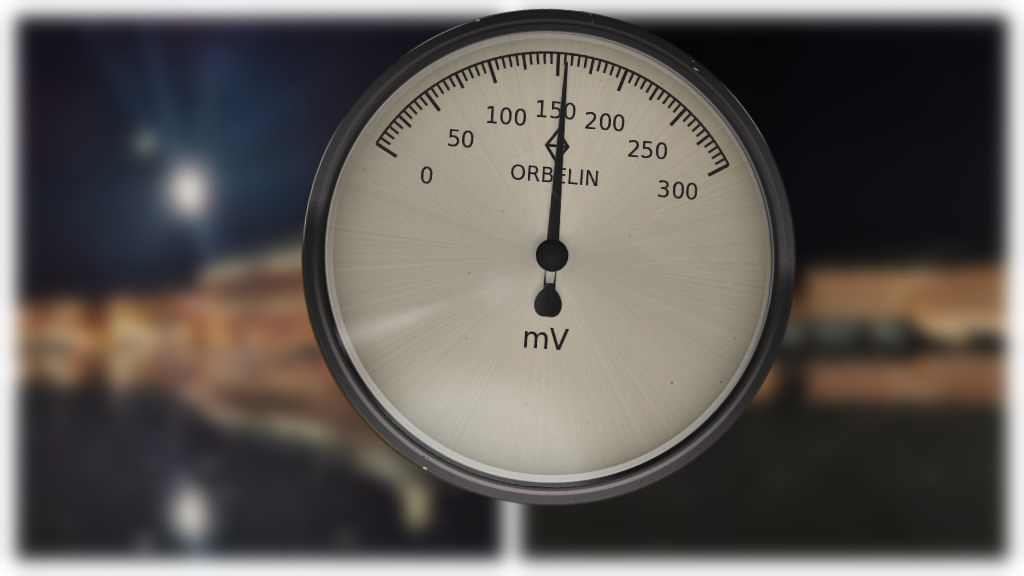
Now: 155
